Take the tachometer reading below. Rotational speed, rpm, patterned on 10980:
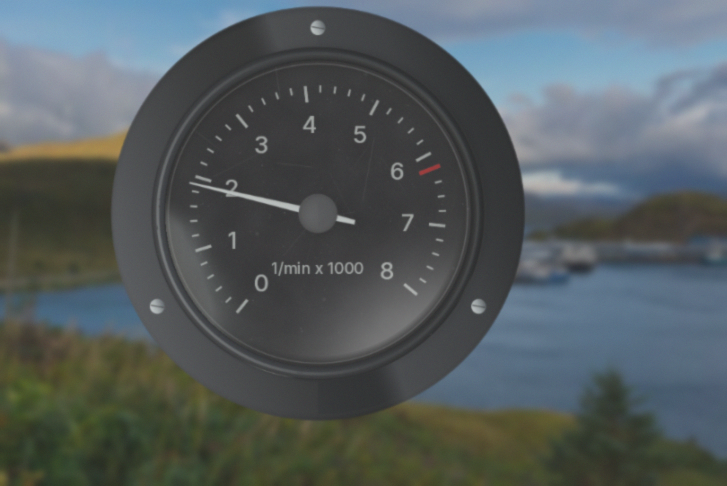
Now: 1900
